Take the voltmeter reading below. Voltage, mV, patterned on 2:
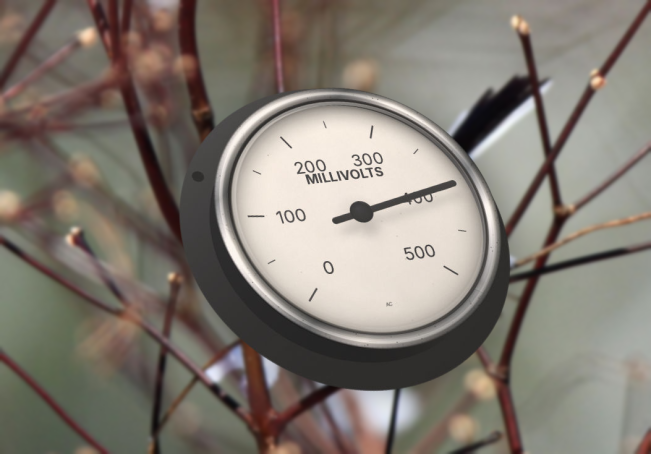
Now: 400
